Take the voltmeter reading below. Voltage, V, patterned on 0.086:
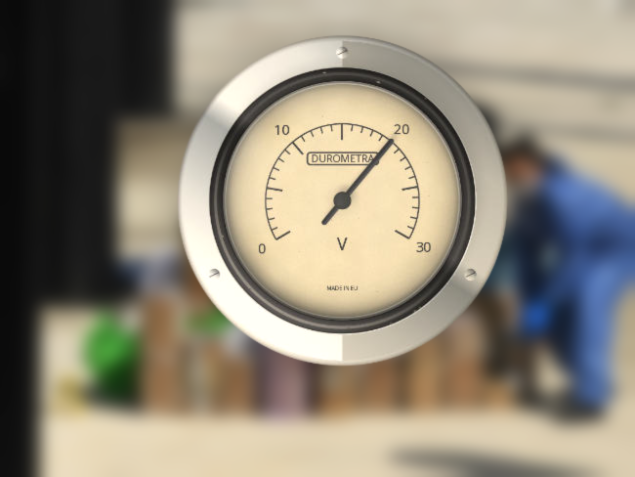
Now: 20
